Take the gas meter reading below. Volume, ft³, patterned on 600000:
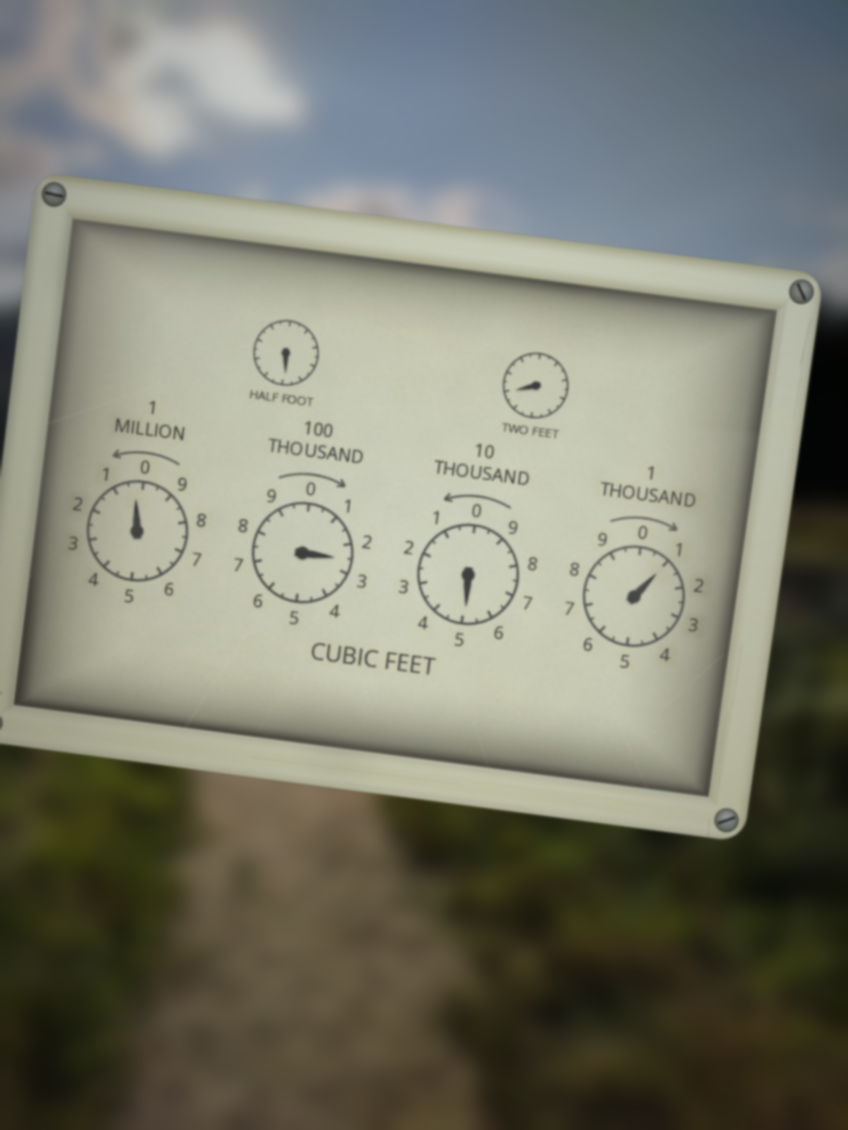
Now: 25100
